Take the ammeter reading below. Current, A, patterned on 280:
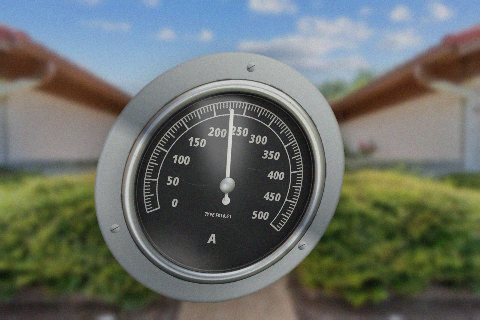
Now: 225
